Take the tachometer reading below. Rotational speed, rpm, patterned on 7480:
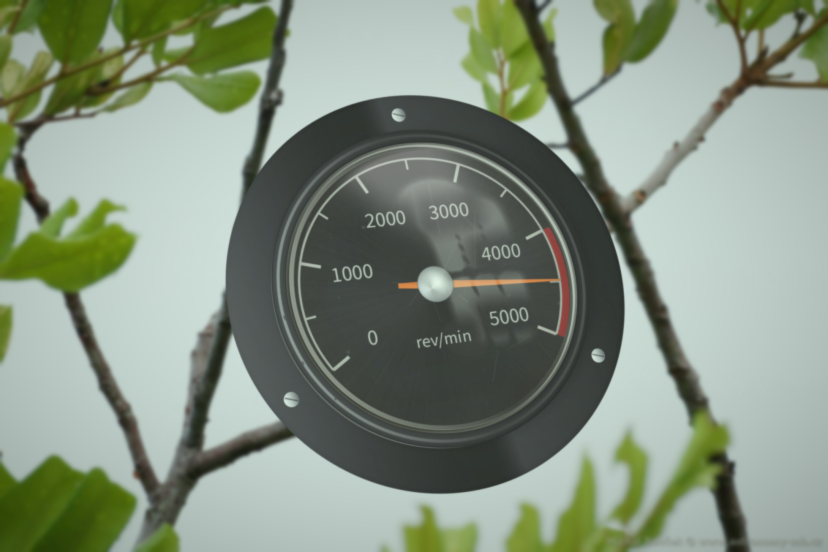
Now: 4500
